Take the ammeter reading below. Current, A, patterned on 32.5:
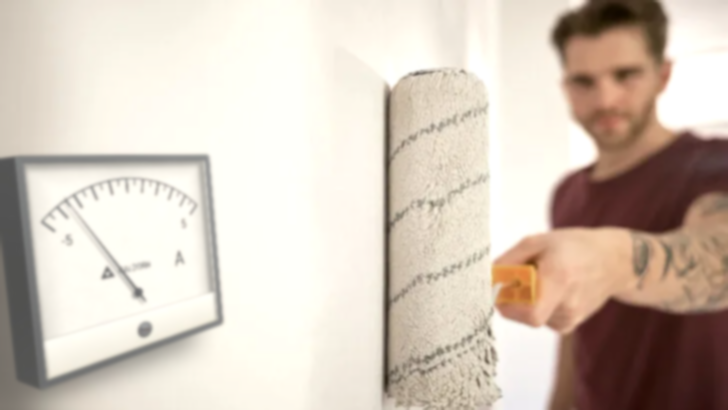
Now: -3.5
